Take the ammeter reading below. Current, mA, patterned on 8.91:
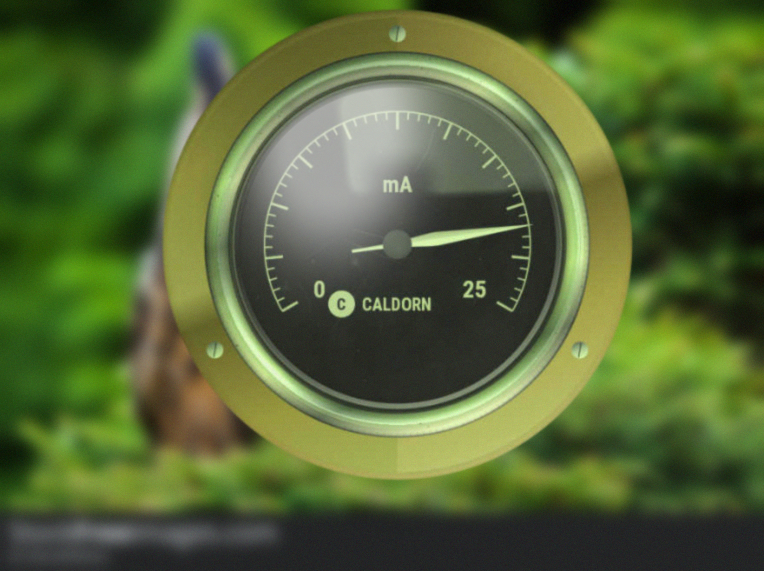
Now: 21
